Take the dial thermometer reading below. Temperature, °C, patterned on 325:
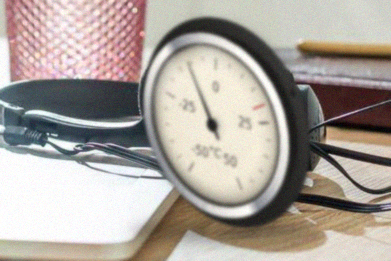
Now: -10
